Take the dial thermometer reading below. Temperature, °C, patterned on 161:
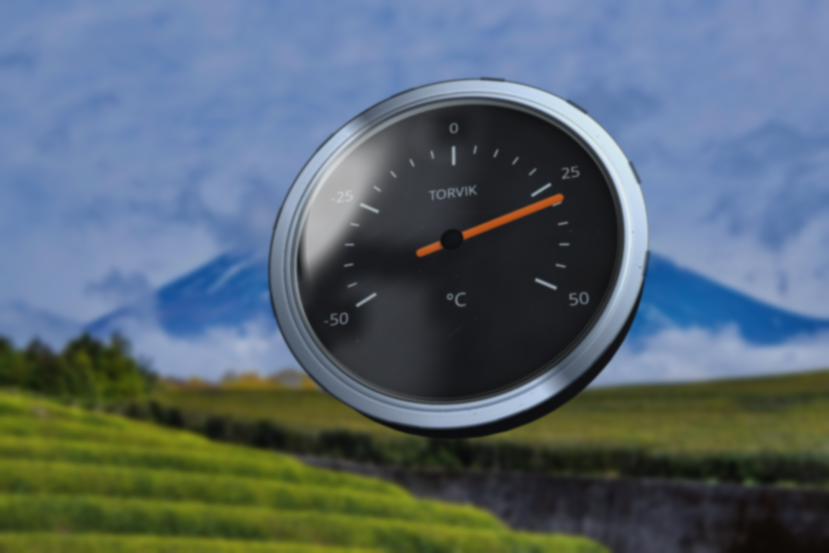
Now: 30
